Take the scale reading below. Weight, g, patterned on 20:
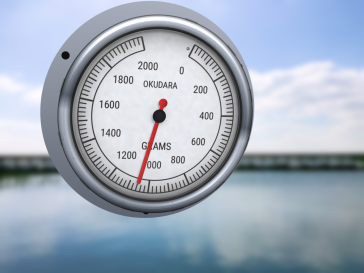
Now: 1060
